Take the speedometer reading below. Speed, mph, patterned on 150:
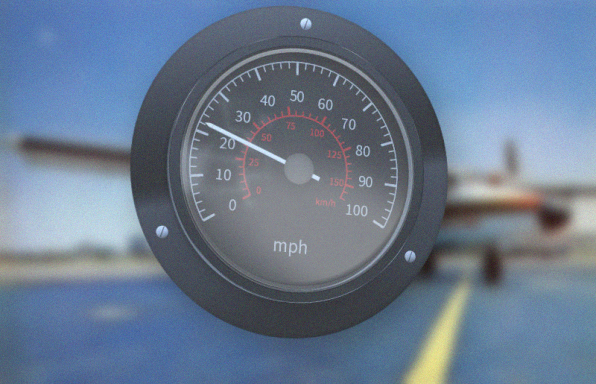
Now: 22
